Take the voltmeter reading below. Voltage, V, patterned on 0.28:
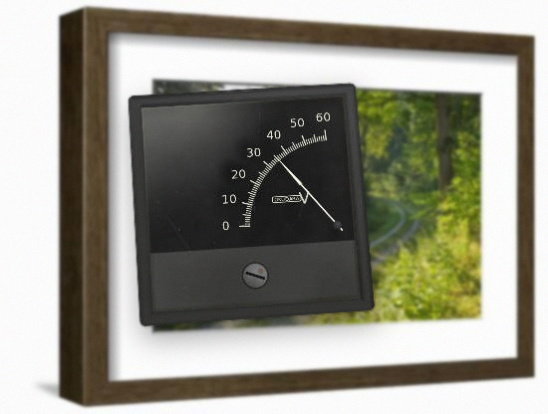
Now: 35
